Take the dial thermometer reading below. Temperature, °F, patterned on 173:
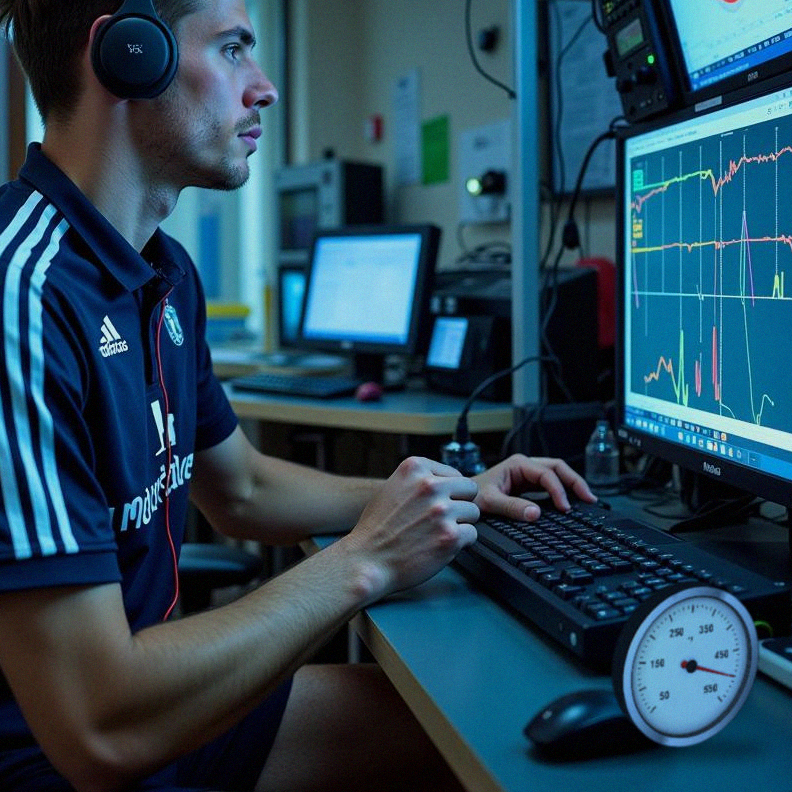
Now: 500
